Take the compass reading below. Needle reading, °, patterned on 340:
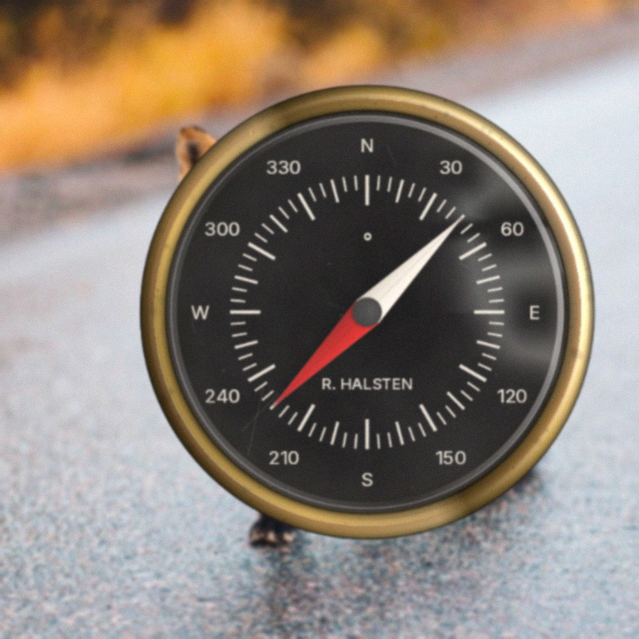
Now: 225
